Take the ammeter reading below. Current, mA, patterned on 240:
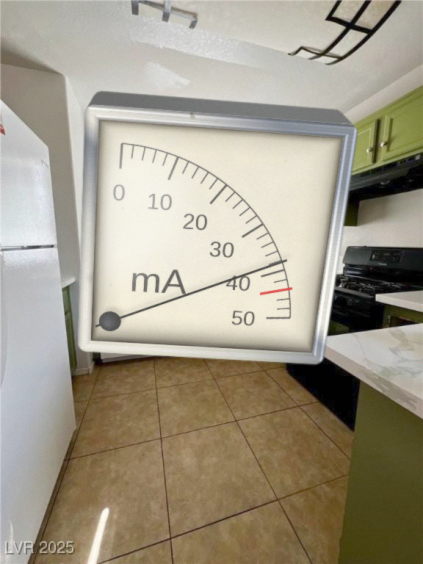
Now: 38
